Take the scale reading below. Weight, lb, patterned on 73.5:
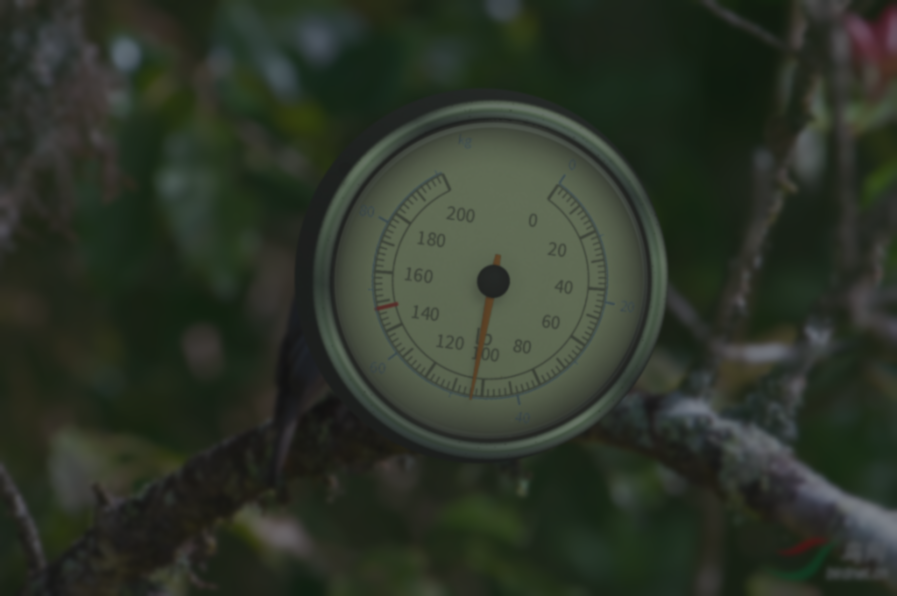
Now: 104
